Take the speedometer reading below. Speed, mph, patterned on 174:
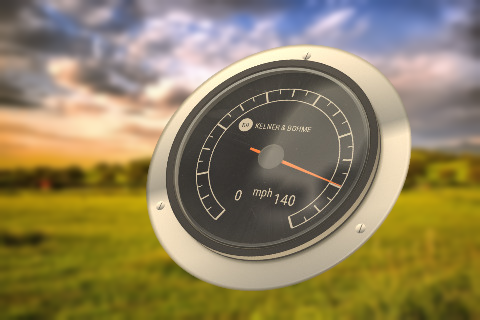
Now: 120
